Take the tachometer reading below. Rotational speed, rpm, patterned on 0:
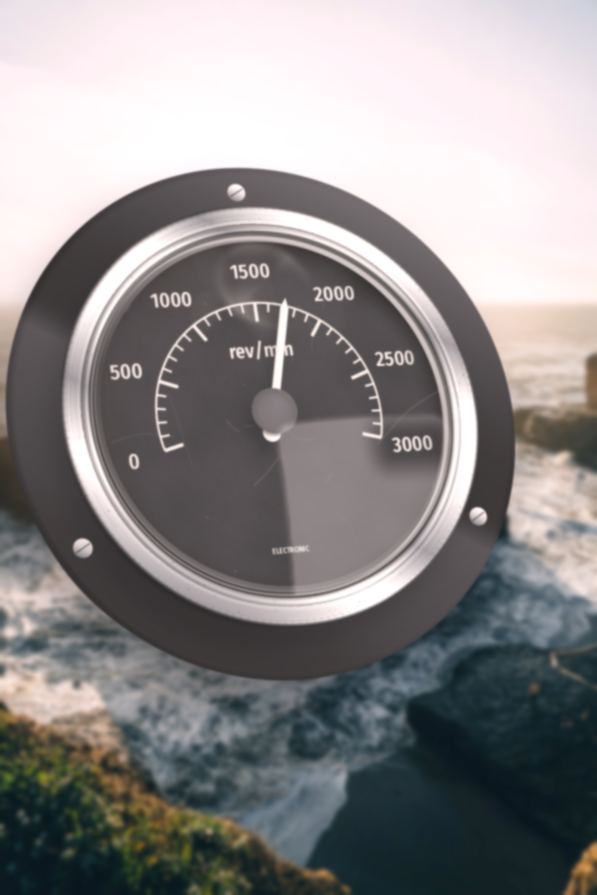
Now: 1700
